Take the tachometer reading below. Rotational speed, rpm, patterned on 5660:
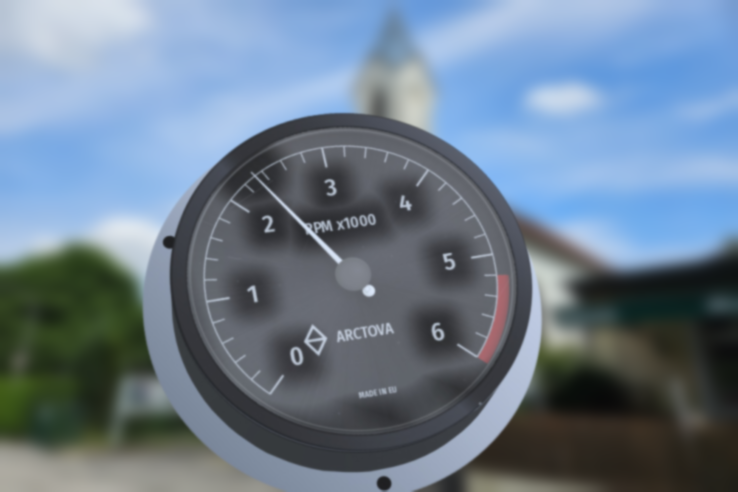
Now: 2300
